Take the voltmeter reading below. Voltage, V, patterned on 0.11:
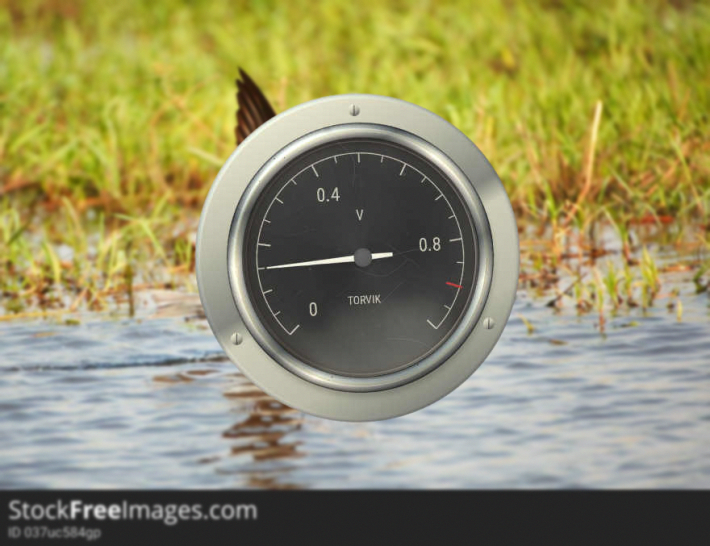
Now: 0.15
